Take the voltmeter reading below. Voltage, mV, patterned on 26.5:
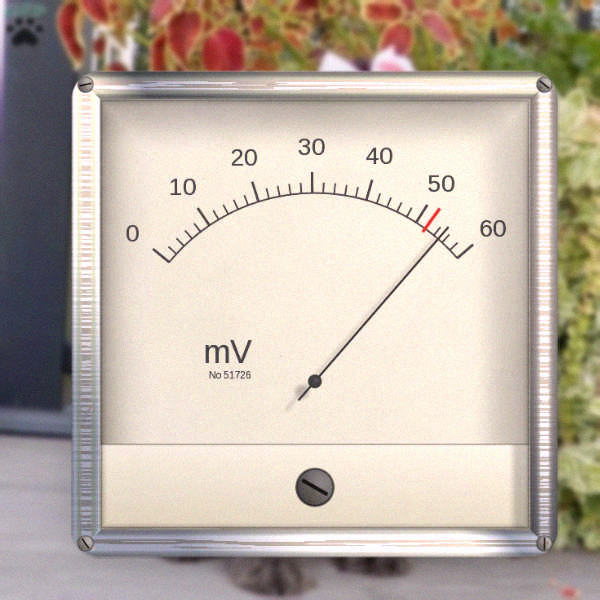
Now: 55
